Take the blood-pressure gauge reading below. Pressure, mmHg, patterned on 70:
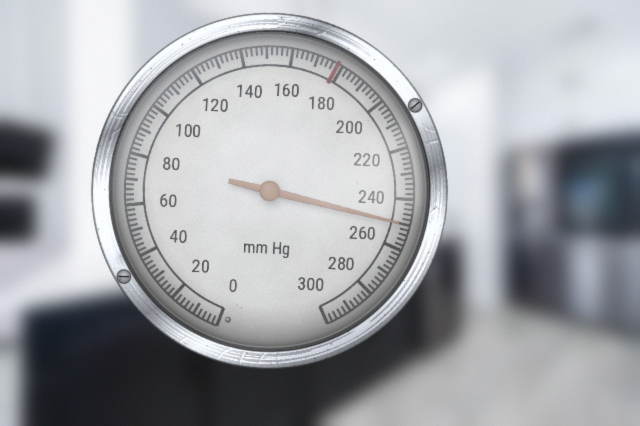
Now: 250
